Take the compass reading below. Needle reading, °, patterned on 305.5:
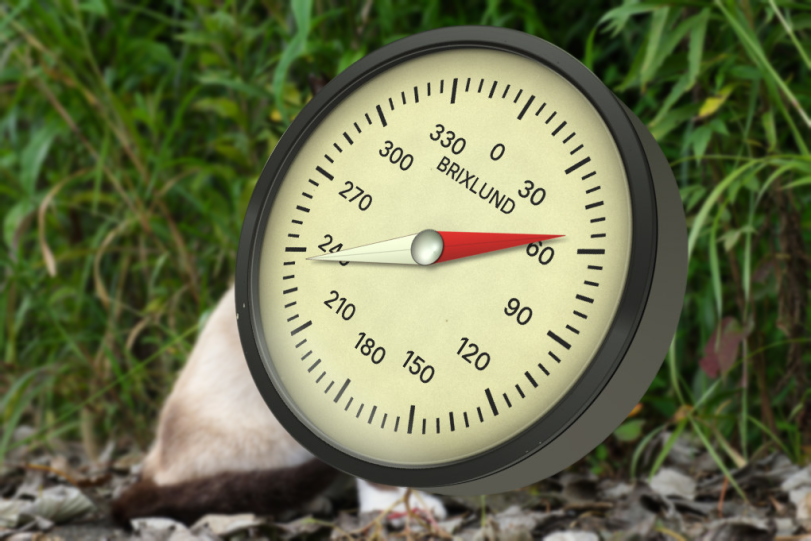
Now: 55
